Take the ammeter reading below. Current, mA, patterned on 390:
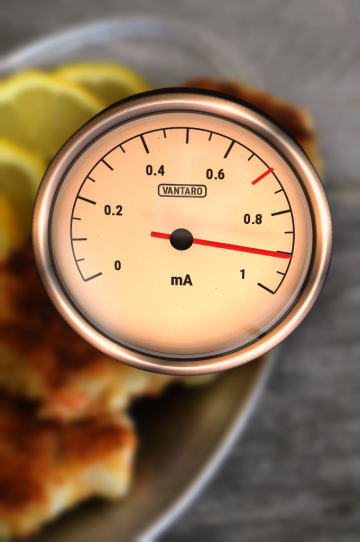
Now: 0.9
